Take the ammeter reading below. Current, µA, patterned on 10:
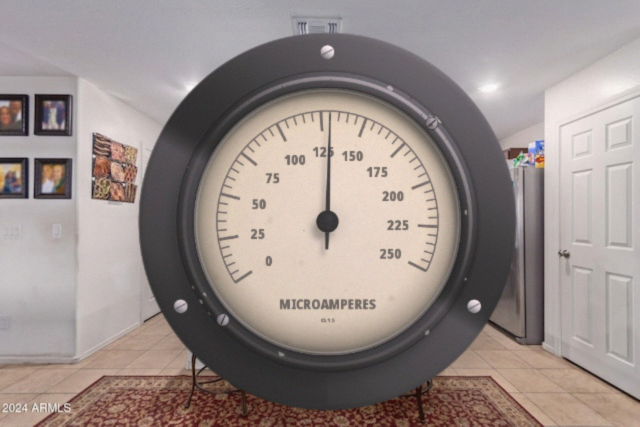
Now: 130
